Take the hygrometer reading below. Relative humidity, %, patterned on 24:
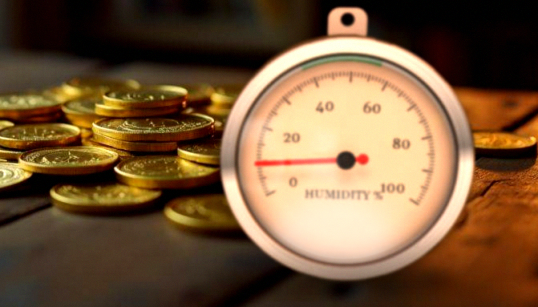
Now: 10
